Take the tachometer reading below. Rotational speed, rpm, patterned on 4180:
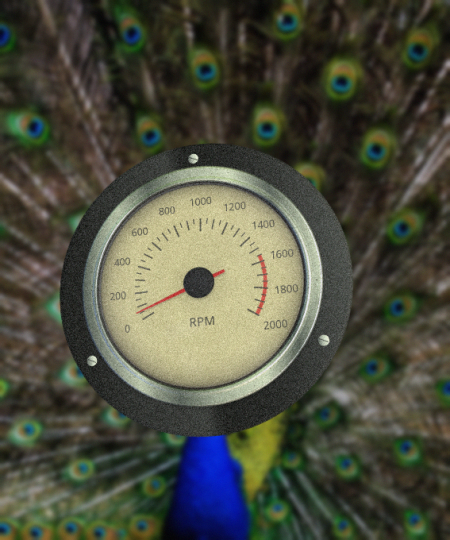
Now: 50
